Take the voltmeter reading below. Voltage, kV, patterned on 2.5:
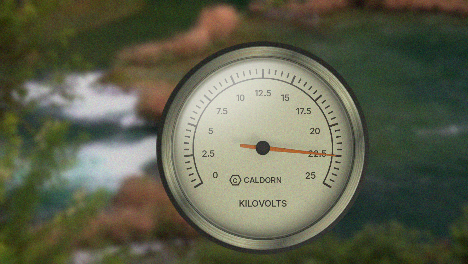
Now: 22.5
